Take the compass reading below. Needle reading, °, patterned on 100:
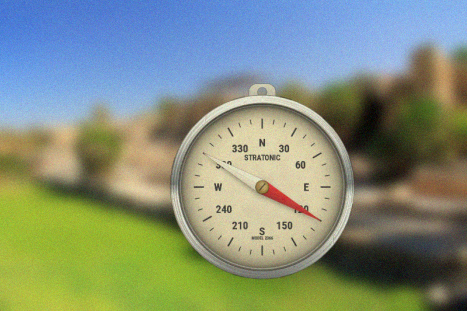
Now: 120
